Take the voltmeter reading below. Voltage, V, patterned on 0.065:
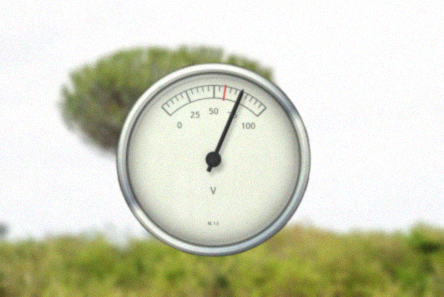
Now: 75
